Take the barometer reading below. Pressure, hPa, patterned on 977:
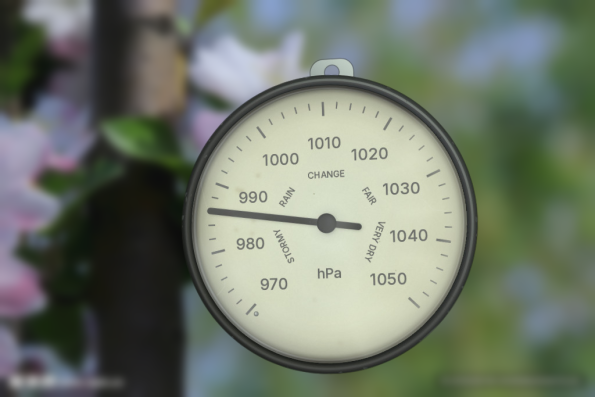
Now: 986
